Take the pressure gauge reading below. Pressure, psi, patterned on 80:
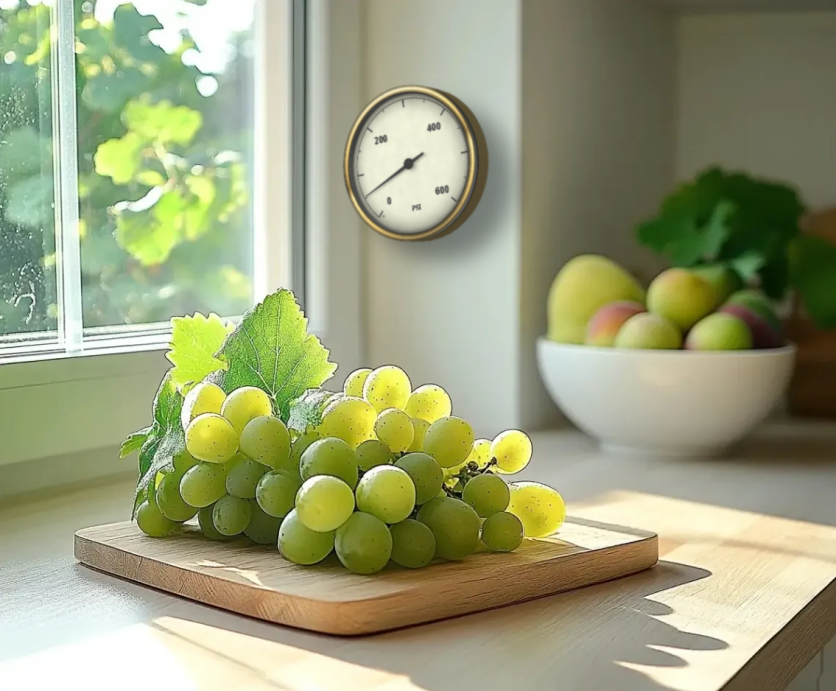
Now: 50
